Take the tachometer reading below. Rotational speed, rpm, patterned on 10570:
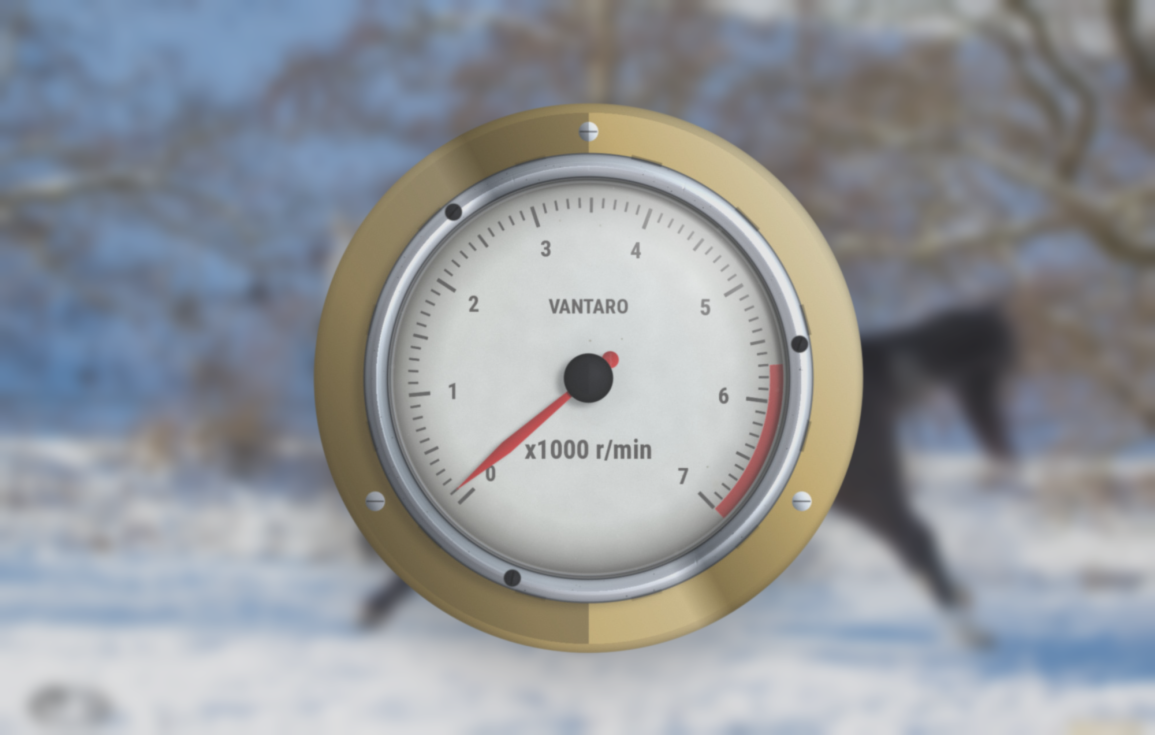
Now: 100
